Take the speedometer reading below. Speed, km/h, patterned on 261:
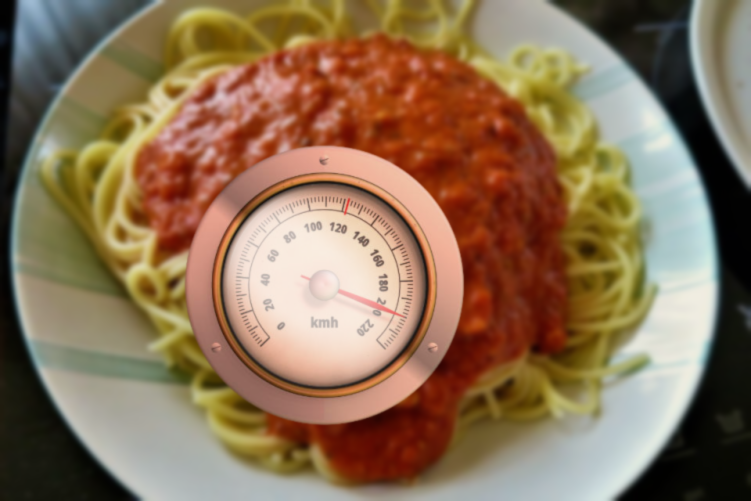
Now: 200
